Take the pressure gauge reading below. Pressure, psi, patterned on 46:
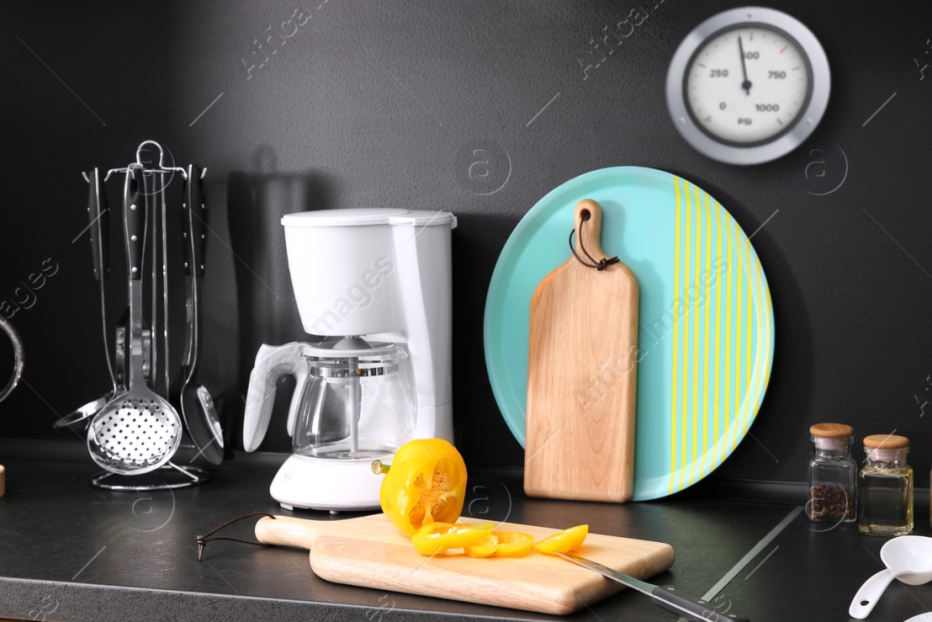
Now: 450
